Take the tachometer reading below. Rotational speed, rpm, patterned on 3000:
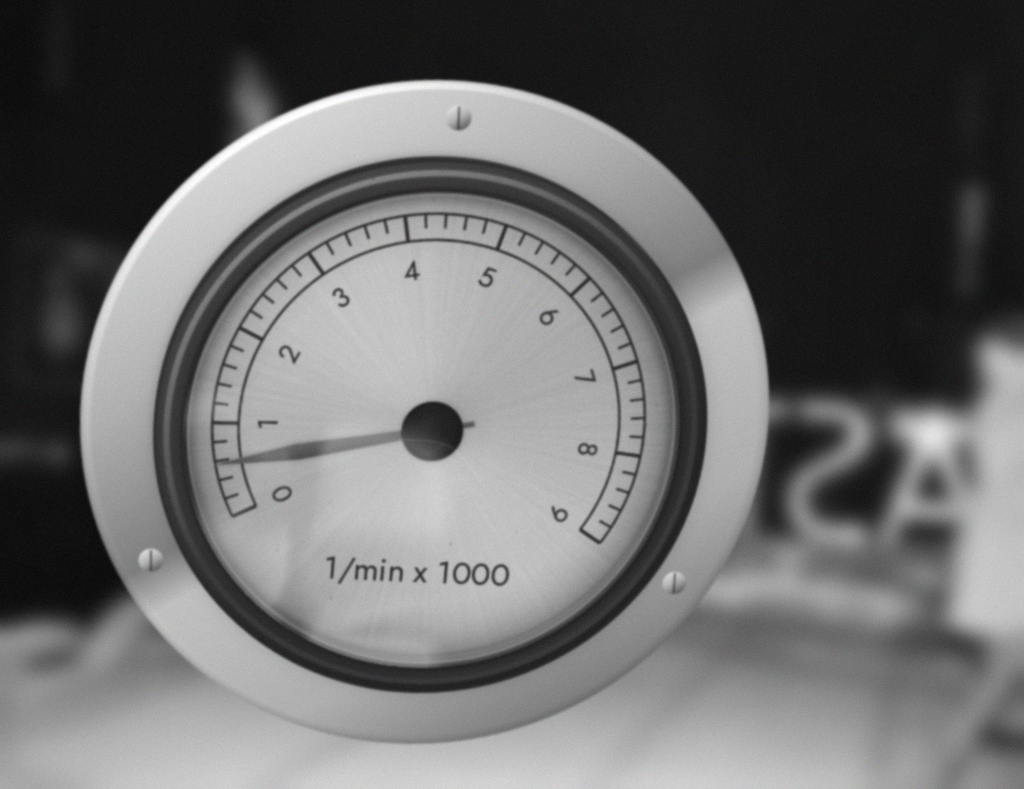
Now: 600
